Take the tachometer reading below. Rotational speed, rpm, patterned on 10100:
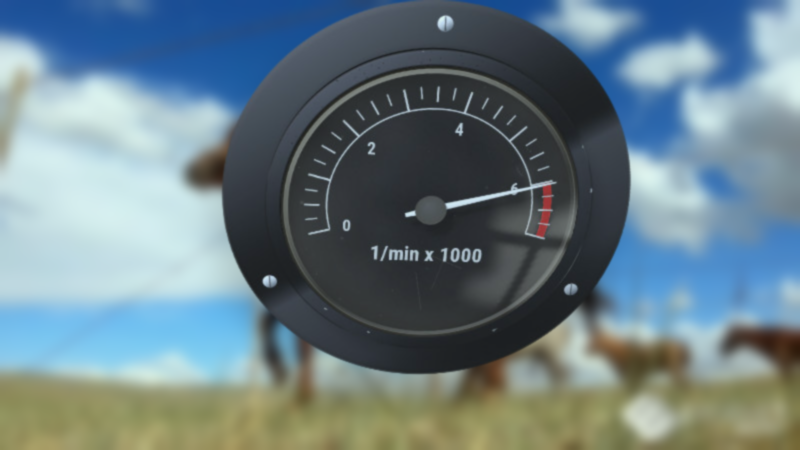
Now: 6000
